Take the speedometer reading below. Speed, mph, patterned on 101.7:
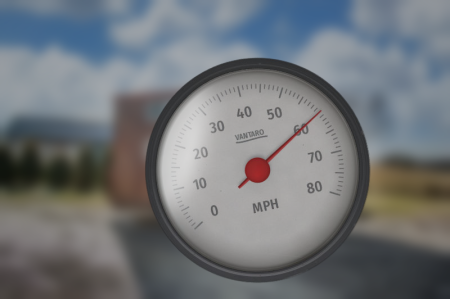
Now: 60
